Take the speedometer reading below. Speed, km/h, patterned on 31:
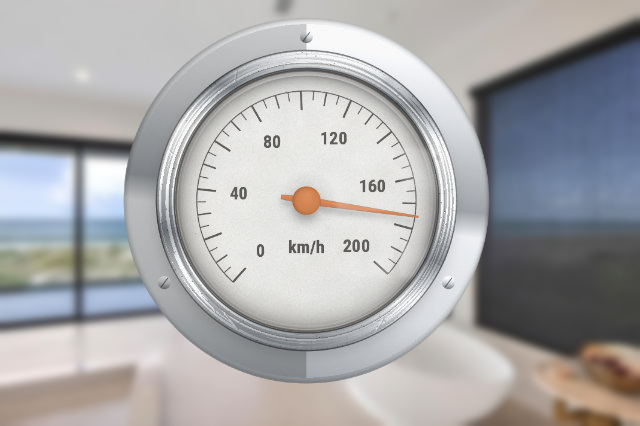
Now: 175
